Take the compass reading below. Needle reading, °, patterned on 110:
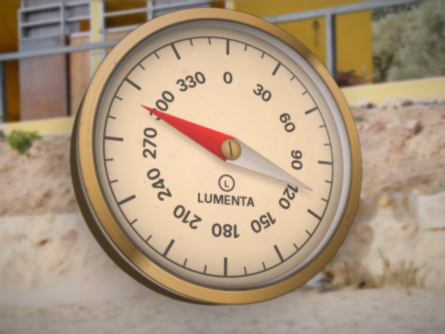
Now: 290
